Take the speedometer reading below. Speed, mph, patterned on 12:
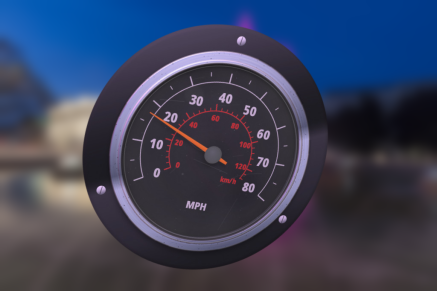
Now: 17.5
